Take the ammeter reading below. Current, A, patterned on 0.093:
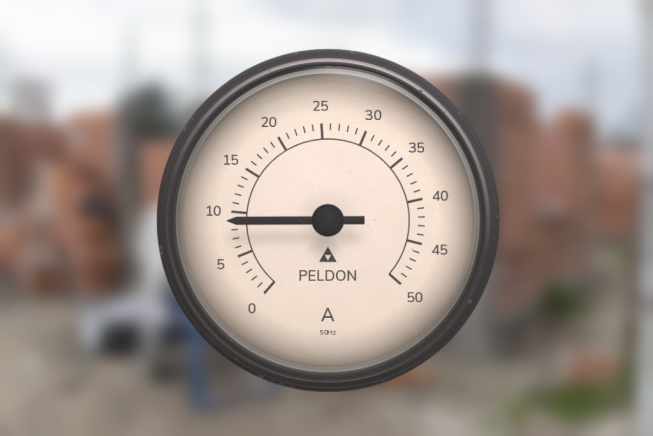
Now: 9
